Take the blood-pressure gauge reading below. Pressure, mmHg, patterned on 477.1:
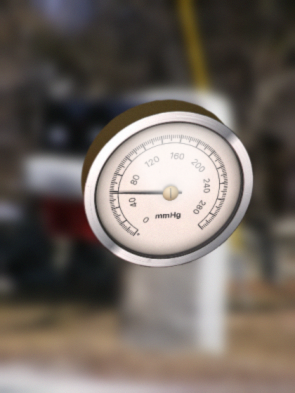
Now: 60
